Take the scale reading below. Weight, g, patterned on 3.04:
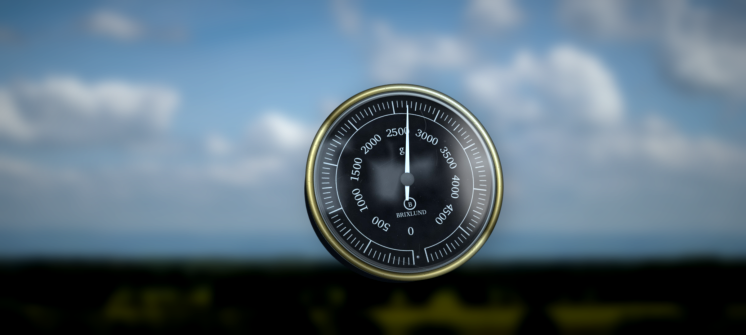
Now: 2650
